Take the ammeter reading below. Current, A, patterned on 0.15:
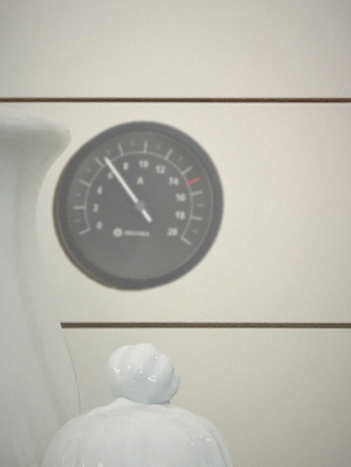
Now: 6.5
